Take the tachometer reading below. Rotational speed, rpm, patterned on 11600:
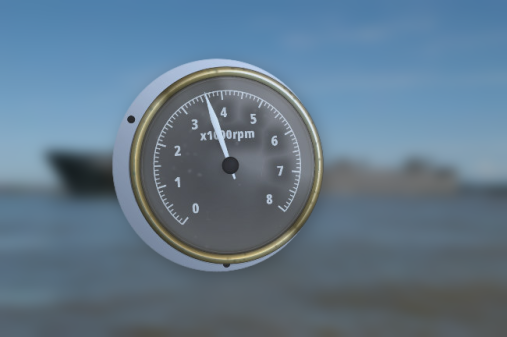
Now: 3600
